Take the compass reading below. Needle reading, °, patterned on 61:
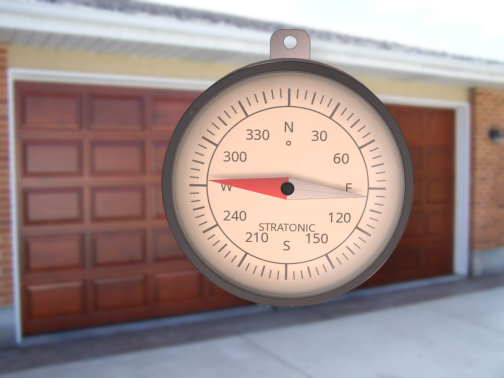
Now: 275
